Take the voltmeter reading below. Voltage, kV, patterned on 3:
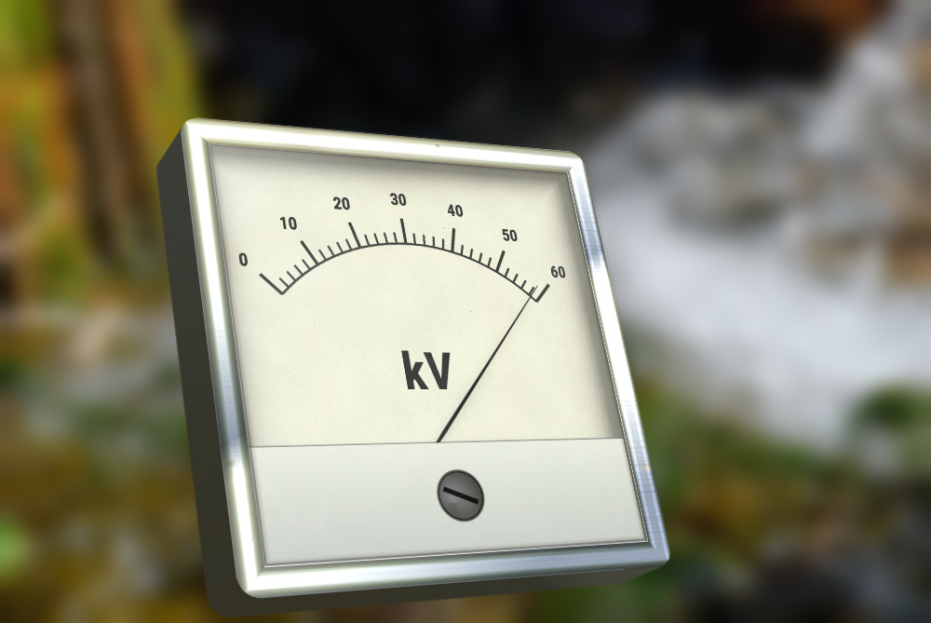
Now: 58
